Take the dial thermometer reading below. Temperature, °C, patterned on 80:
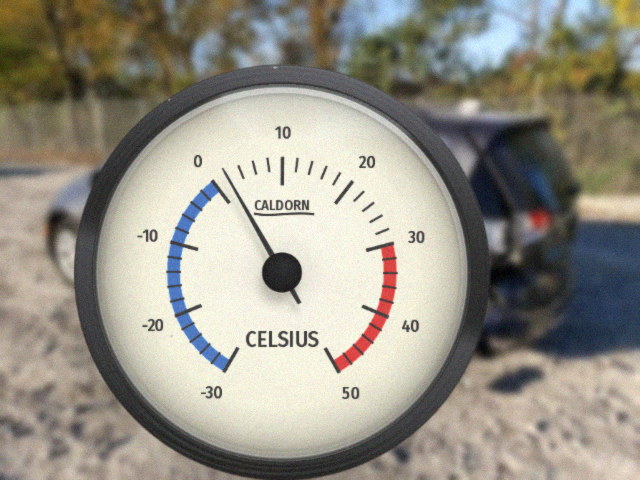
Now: 2
